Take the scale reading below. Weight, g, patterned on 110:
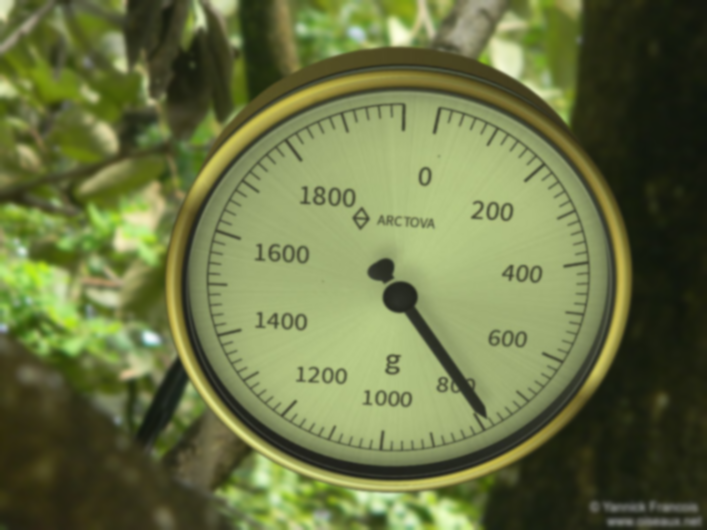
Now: 780
